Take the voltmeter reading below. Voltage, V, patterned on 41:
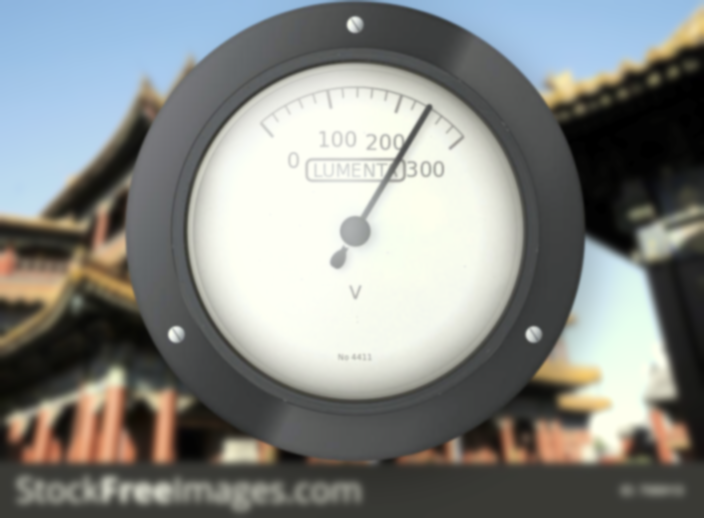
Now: 240
